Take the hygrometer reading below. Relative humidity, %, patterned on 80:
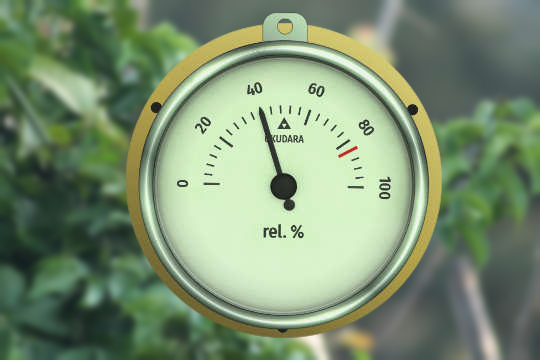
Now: 40
